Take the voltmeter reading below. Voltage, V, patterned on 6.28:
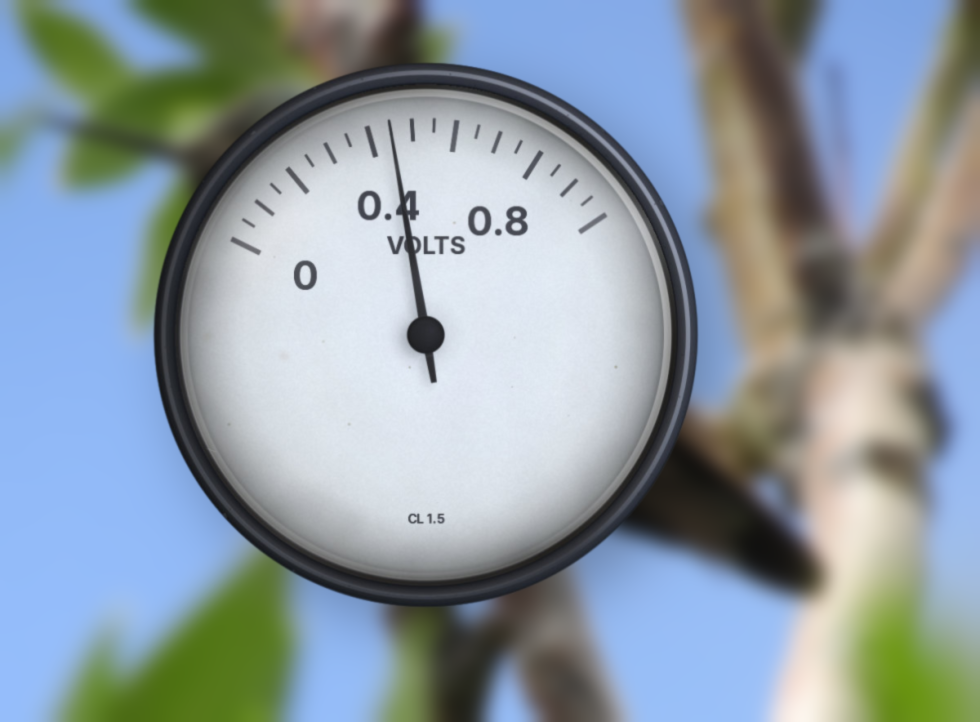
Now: 0.45
